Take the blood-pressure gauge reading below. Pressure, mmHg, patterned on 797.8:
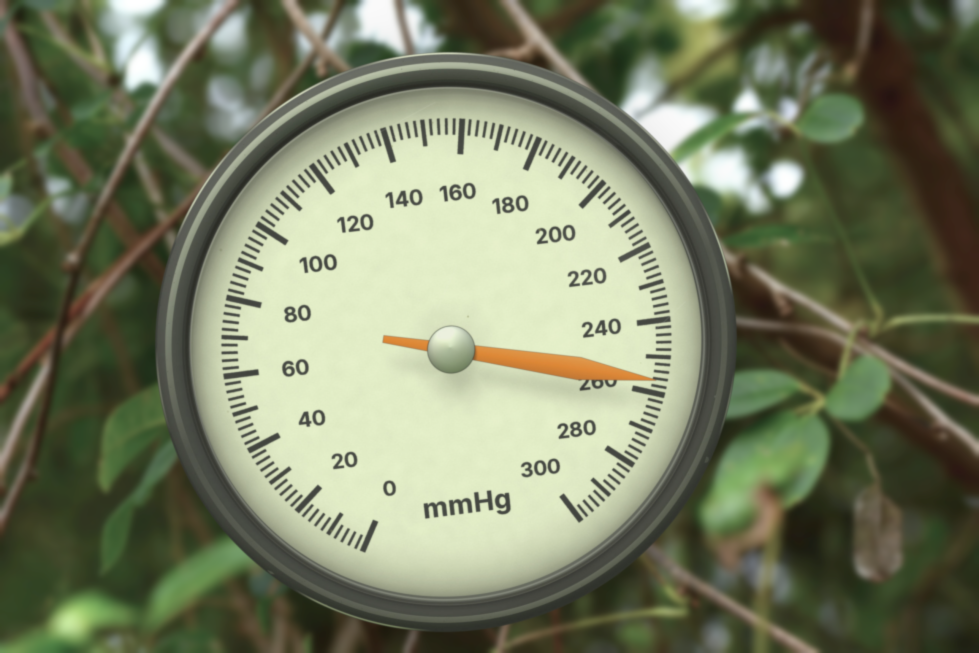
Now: 256
